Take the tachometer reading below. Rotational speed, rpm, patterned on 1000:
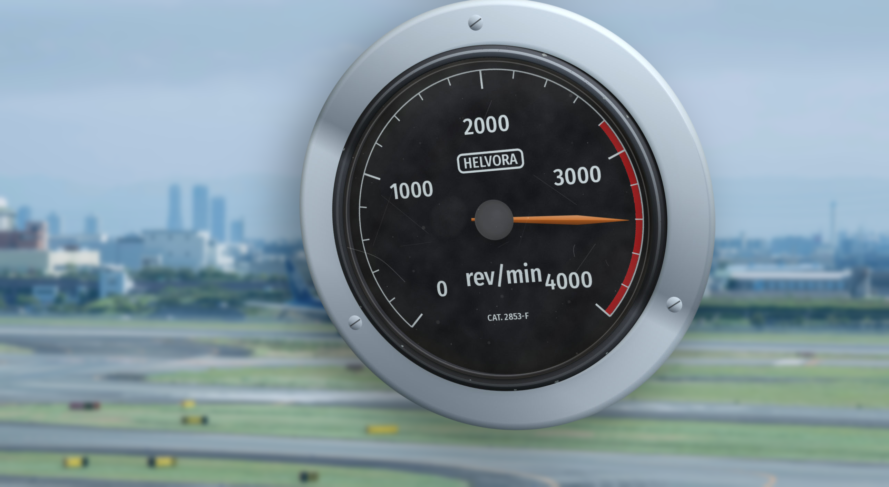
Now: 3400
